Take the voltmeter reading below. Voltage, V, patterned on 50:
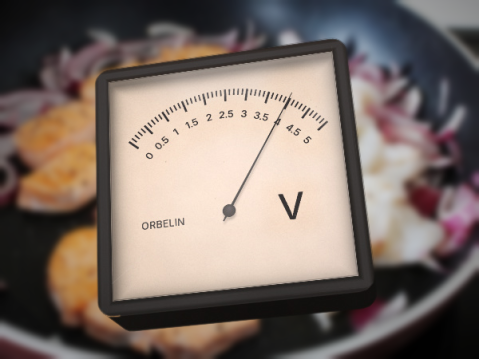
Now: 4
